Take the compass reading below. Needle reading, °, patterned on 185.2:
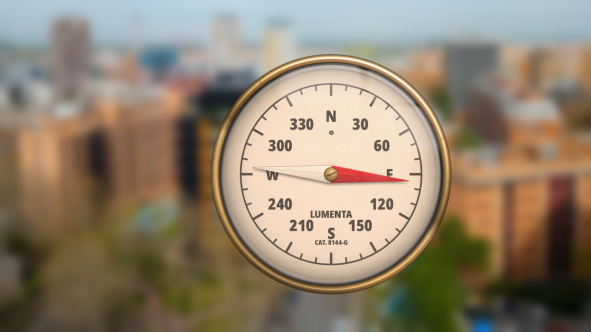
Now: 95
